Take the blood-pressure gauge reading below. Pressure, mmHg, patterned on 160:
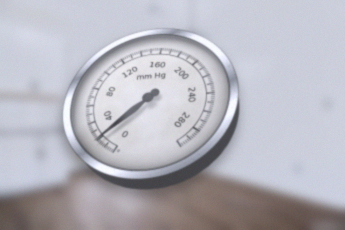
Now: 20
